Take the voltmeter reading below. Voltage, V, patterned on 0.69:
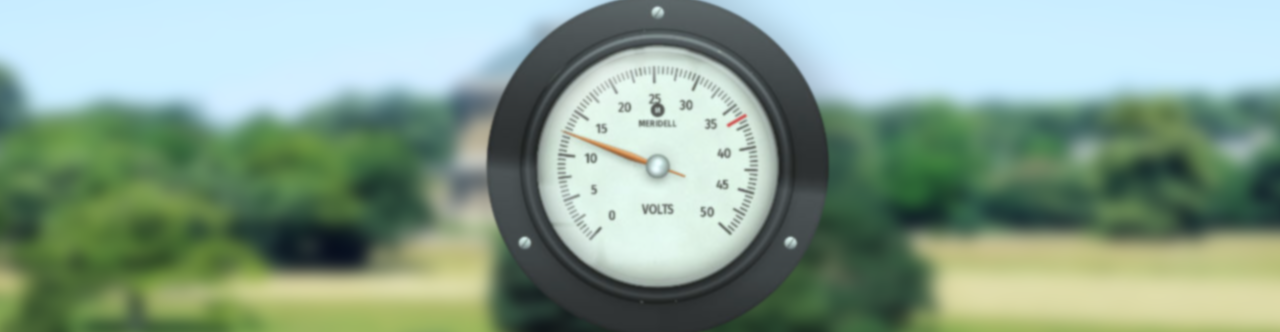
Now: 12.5
